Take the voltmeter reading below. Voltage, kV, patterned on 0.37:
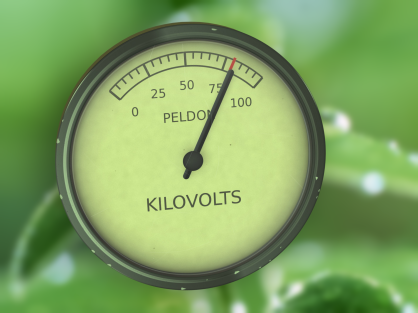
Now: 80
